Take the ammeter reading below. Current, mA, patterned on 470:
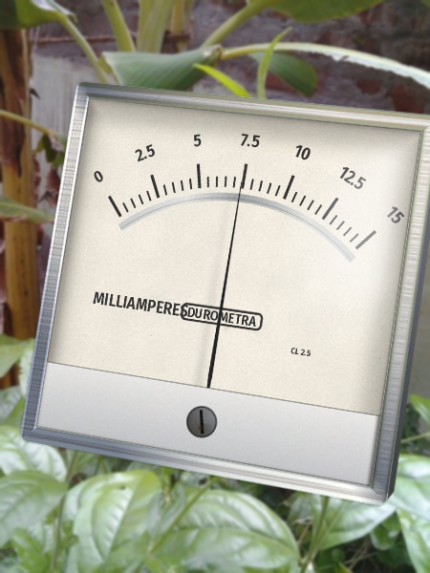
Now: 7.5
